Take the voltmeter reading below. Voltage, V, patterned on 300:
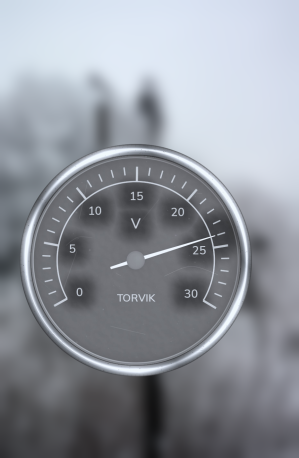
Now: 24
